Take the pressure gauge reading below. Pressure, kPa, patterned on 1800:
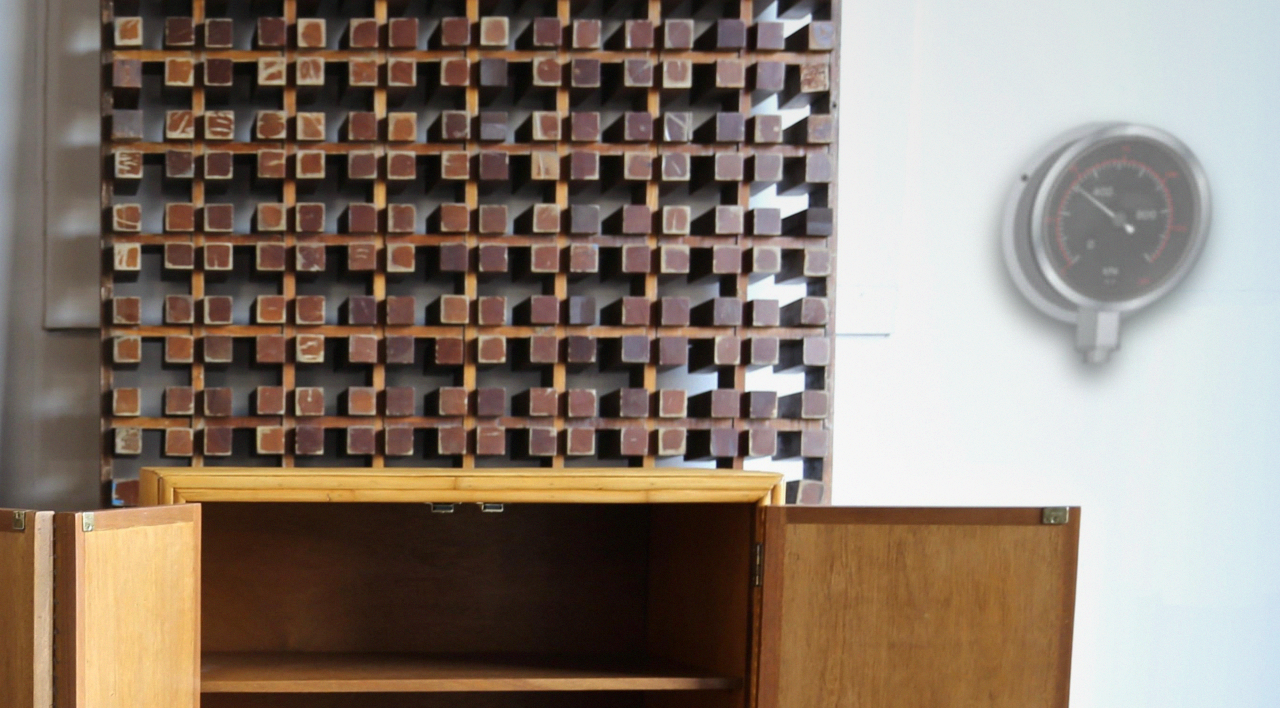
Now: 300
